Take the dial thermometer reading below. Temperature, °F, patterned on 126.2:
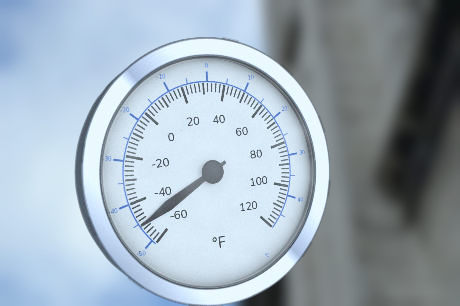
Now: -50
